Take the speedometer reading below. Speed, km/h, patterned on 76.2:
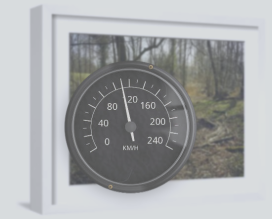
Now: 110
